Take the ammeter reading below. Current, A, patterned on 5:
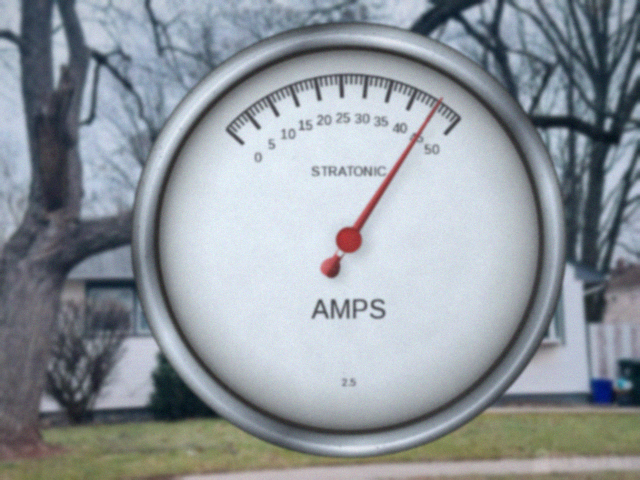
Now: 45
